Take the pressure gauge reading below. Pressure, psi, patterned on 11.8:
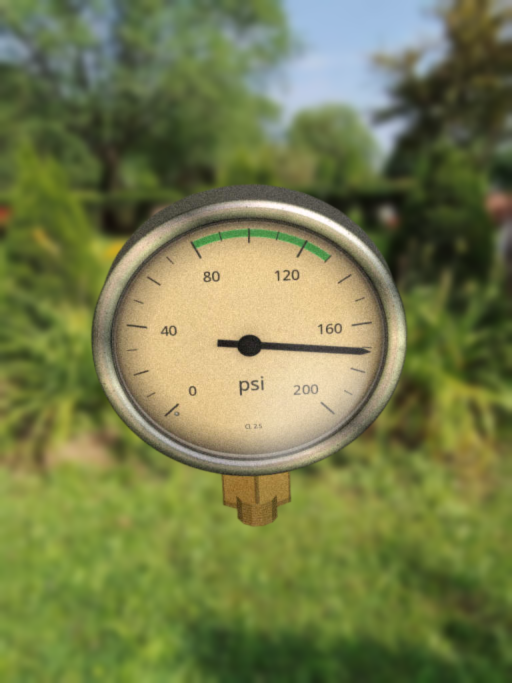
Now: 170
